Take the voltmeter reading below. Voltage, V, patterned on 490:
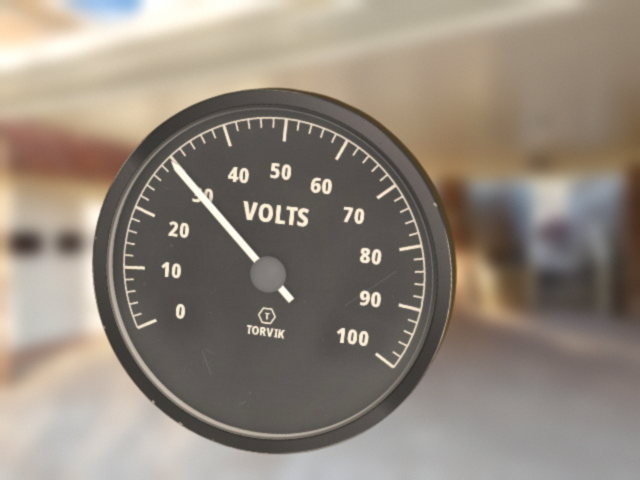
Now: 30
